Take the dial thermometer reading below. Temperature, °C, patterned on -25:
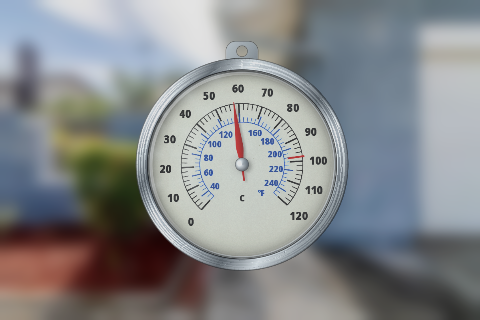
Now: 58
